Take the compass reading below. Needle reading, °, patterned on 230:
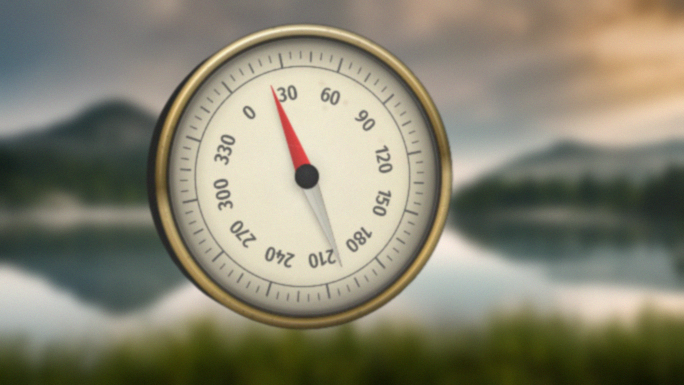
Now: 20
